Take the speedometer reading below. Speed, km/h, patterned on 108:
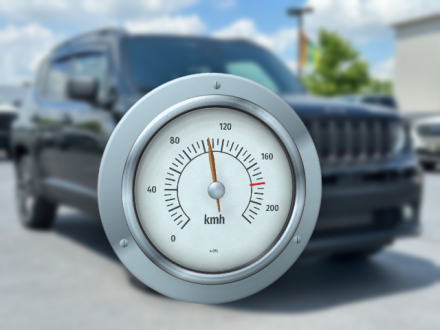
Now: 105
